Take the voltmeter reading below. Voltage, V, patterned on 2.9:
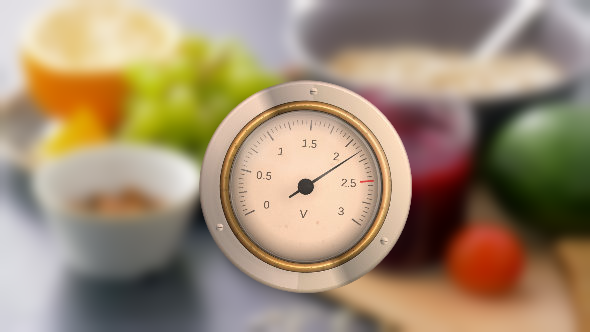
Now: 2.15
